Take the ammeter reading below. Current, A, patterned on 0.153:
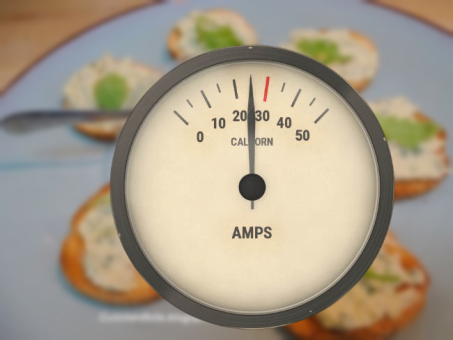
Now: 25
